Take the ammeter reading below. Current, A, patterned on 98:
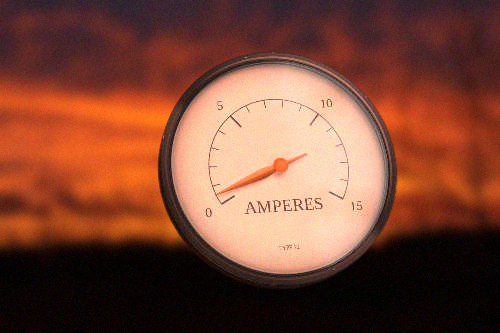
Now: 0.5
